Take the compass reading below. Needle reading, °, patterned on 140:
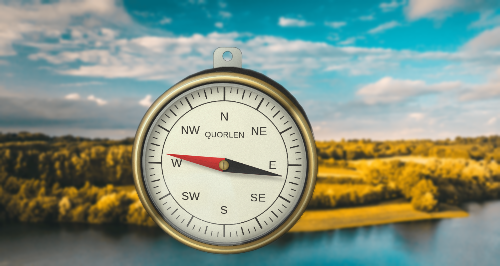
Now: 280
